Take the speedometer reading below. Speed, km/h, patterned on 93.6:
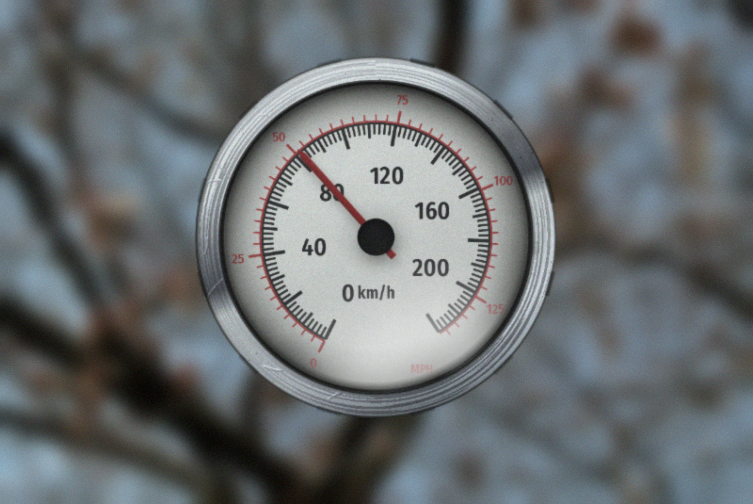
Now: 82
